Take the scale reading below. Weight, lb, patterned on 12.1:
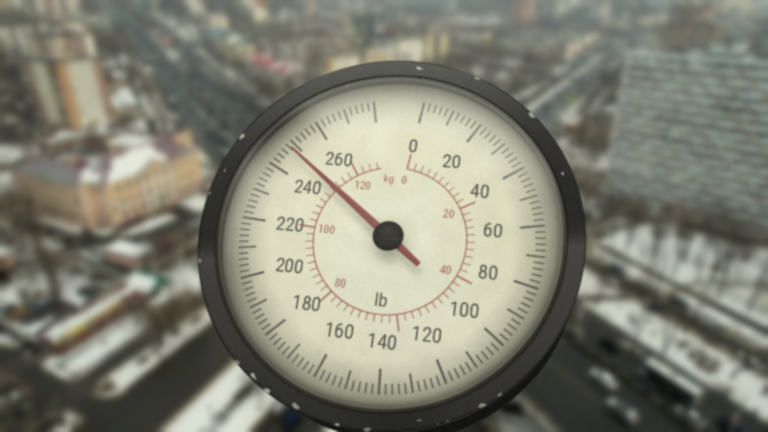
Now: 248
